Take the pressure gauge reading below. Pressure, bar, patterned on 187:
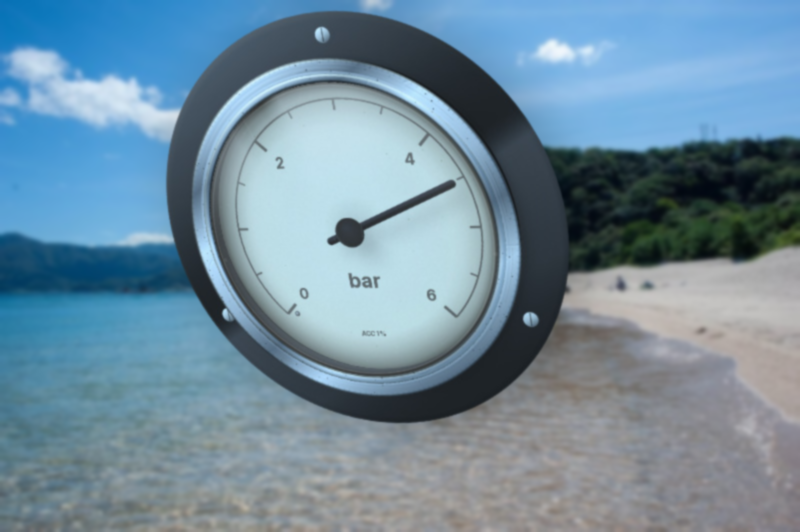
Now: 4.5
